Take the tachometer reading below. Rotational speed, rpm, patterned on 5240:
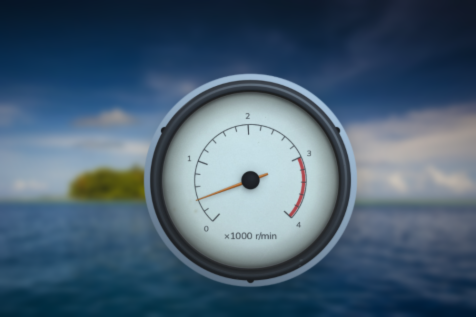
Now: 400
